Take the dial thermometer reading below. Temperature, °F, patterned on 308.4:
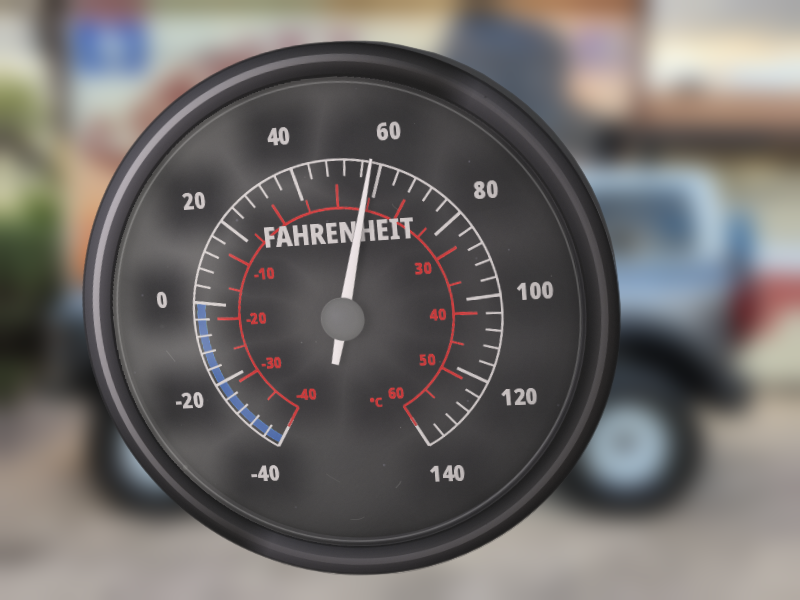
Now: 58
